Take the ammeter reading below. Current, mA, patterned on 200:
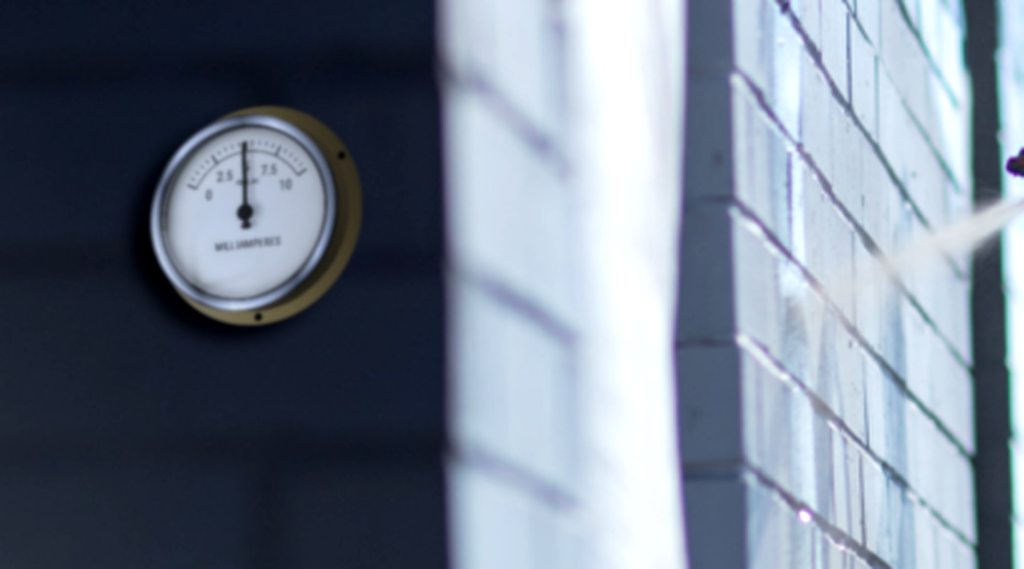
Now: 5
